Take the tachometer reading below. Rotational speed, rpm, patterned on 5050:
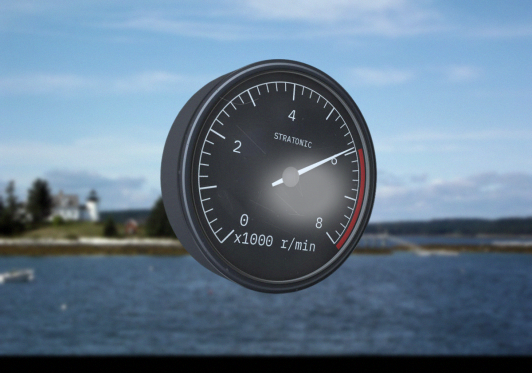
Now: 5900
